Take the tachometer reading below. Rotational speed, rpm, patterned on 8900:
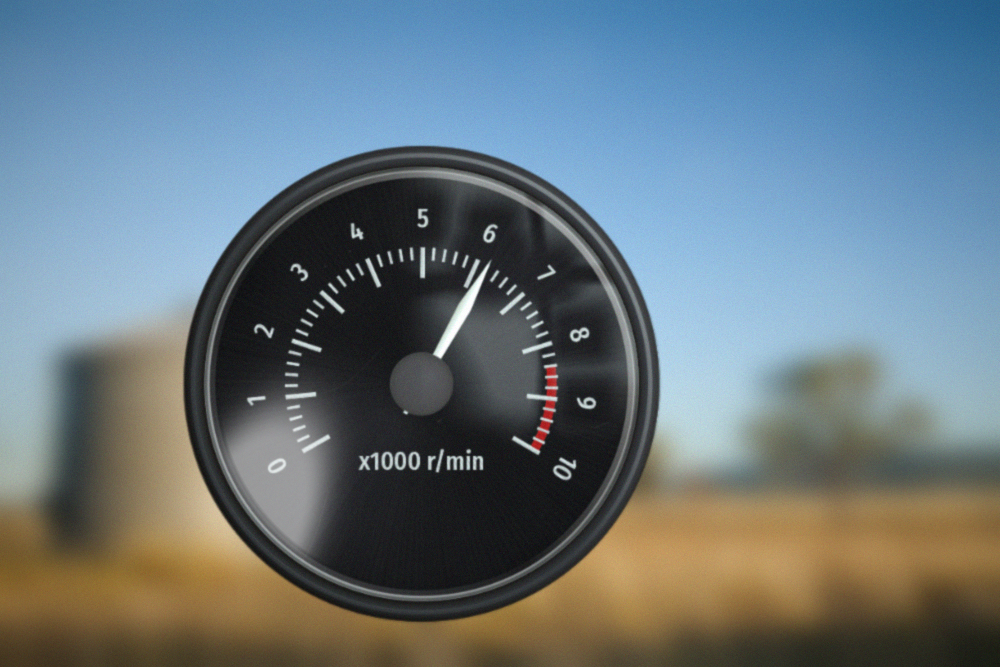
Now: 6200
